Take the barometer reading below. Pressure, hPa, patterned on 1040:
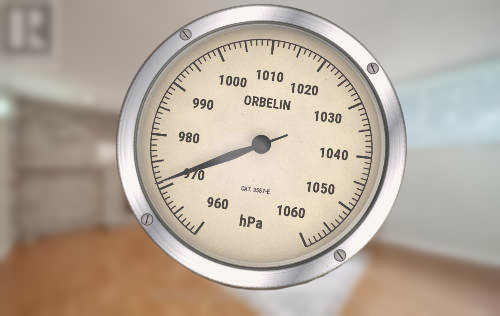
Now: 971
